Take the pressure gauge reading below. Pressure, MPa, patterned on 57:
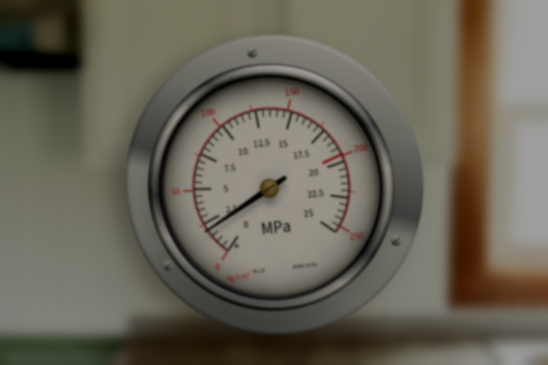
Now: 2
